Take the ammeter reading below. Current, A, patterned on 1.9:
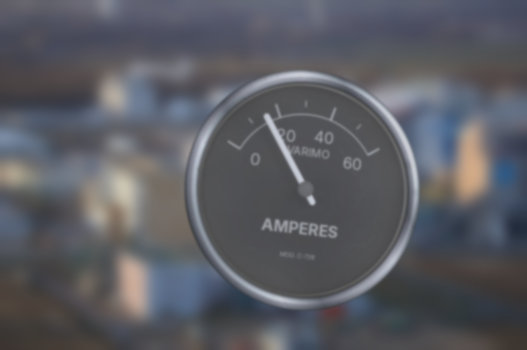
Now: 15
